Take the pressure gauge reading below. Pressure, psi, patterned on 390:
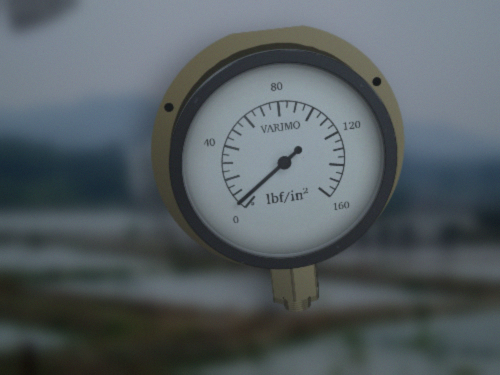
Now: 5
